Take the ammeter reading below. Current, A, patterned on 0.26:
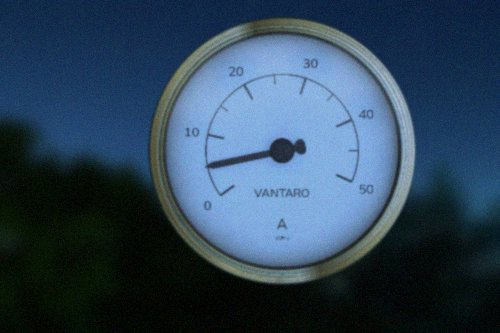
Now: 5
